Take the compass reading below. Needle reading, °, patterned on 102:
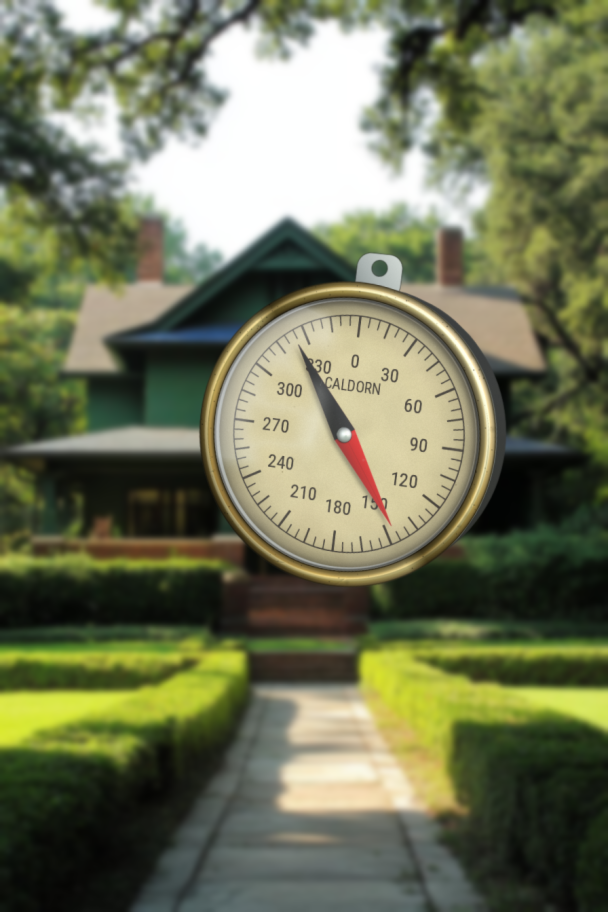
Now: 145
